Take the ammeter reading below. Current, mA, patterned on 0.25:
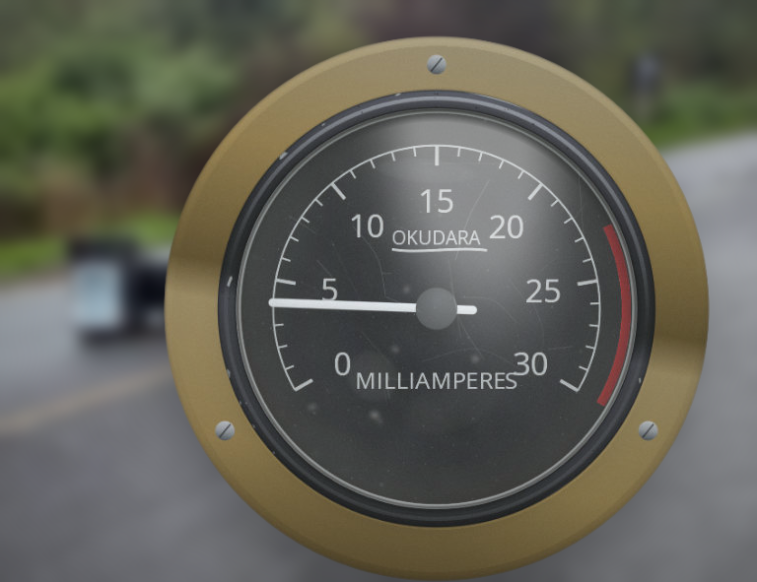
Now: 4
